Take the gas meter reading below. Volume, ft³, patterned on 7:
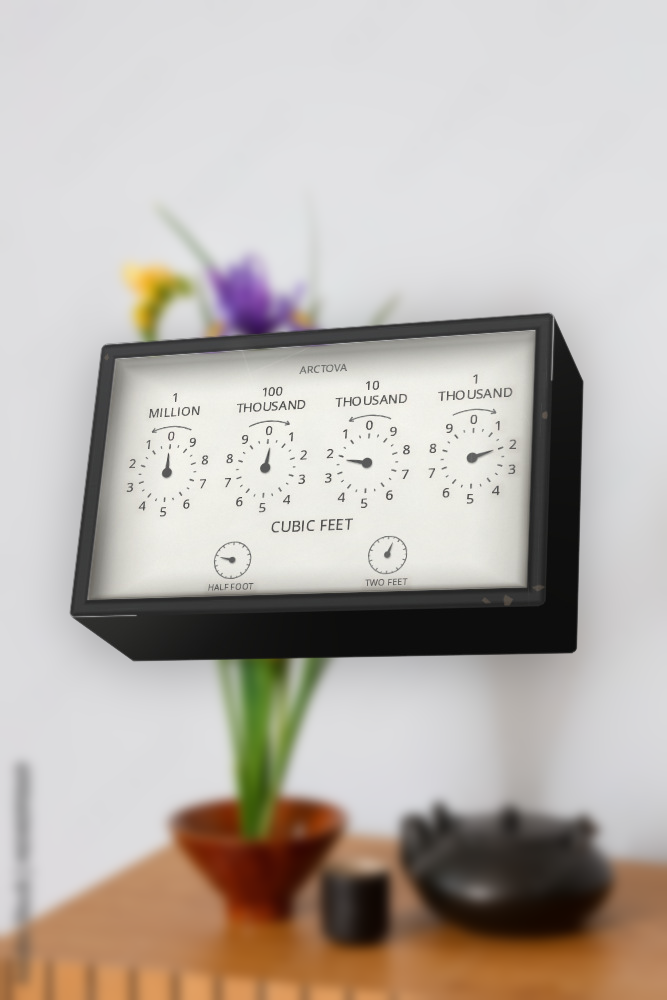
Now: 2200
